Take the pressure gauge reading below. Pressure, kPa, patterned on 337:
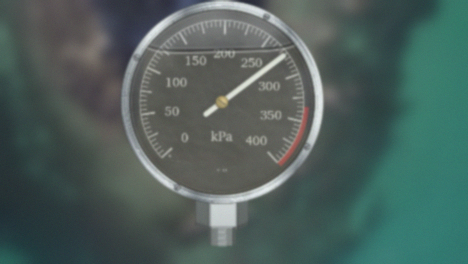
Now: 275
